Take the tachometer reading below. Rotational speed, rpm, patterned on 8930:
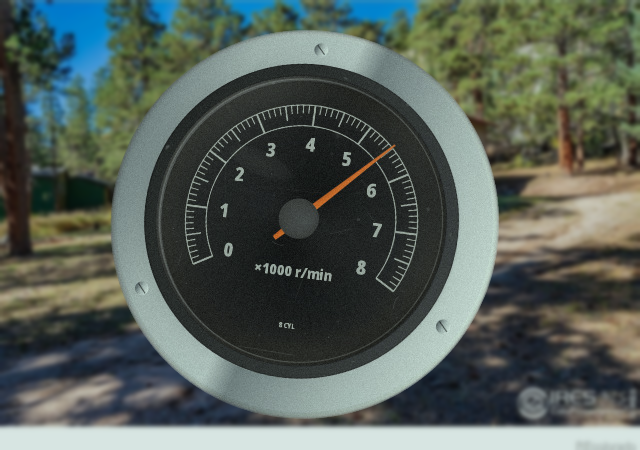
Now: 5500
